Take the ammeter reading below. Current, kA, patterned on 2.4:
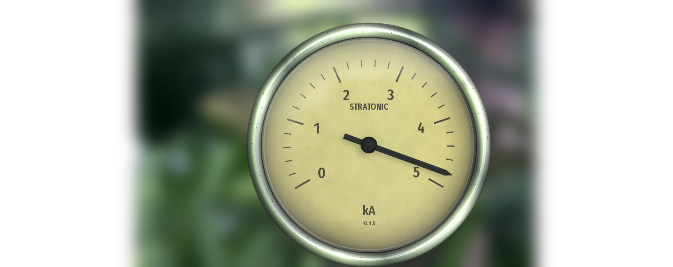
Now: 4.8
